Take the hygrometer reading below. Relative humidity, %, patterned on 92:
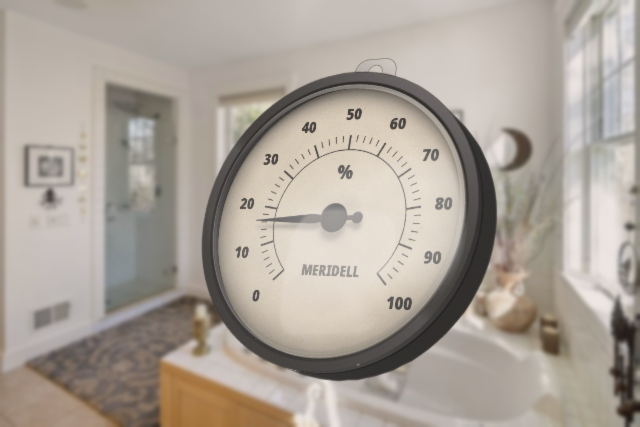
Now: 16
